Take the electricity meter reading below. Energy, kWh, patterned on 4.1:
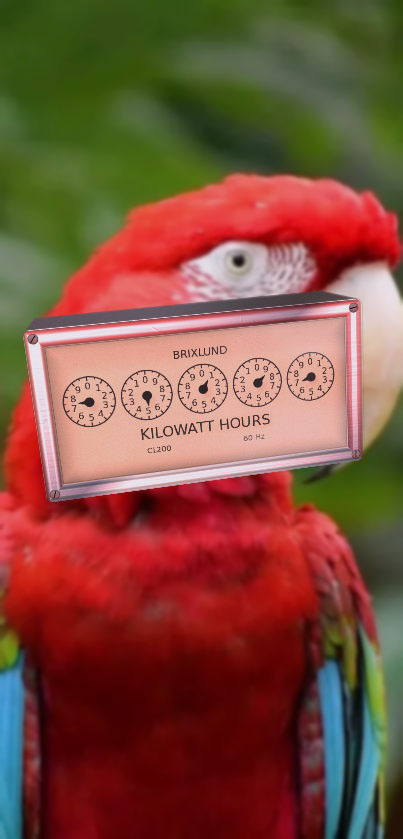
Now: 75087
